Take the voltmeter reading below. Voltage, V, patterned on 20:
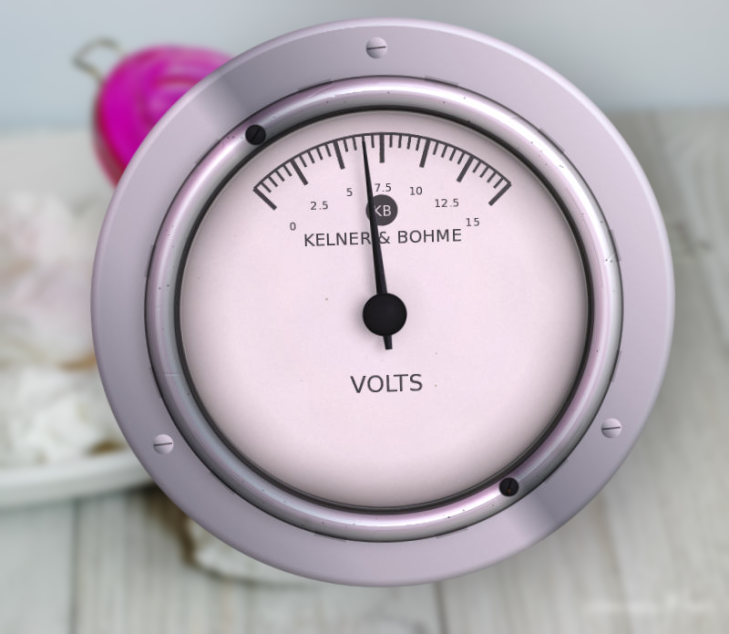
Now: 6.5
